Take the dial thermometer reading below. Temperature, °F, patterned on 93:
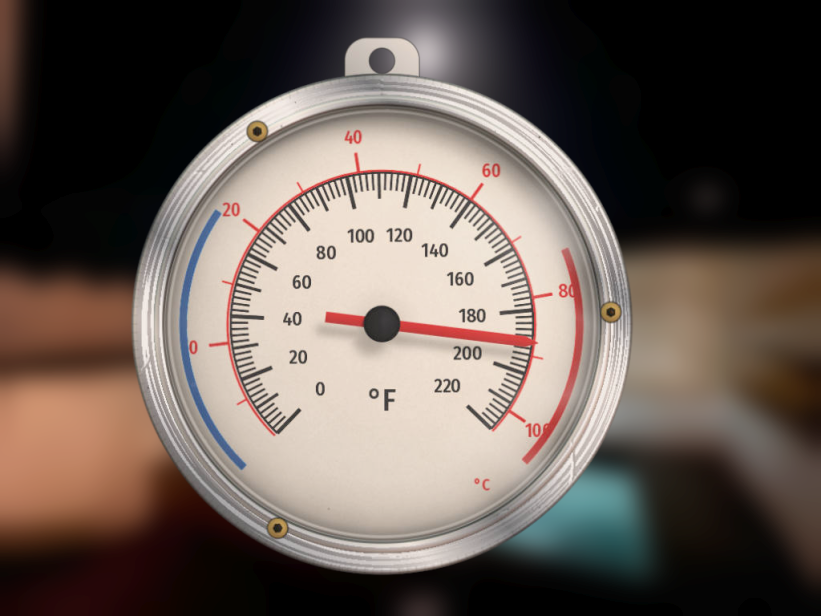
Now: 190
